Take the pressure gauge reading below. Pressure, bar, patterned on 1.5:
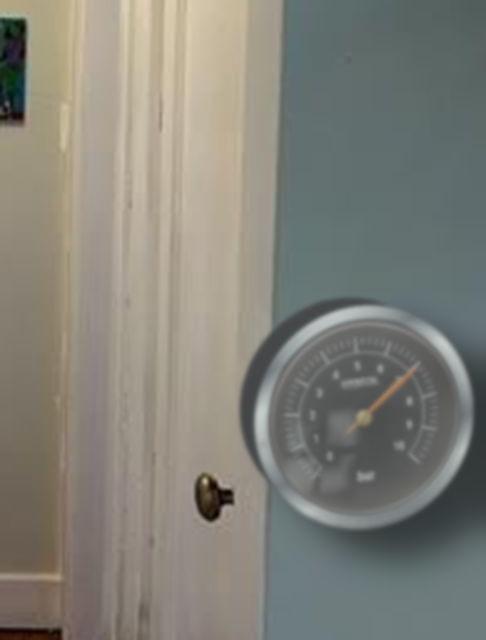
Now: 7
